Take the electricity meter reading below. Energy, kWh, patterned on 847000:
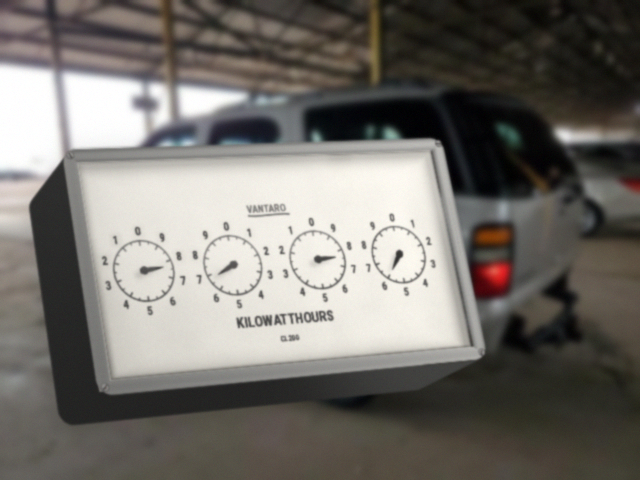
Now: 7676
